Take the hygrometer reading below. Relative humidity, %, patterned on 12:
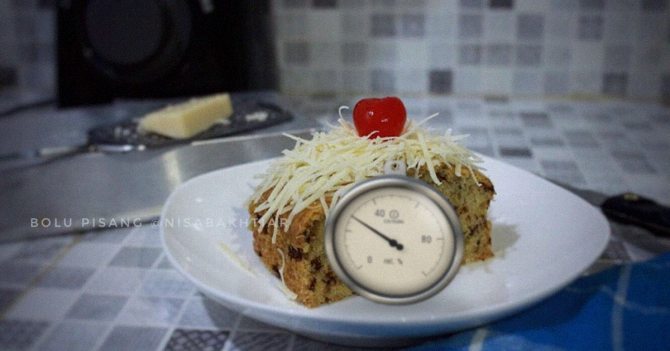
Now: 28
